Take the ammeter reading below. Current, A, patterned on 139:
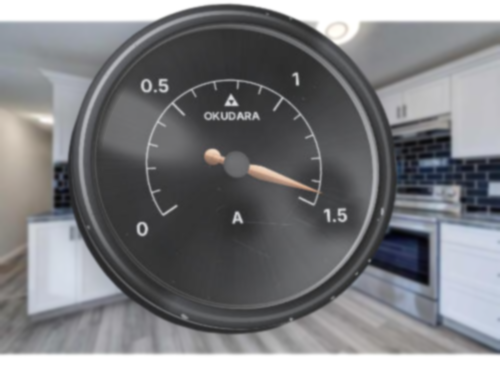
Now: 1.45
